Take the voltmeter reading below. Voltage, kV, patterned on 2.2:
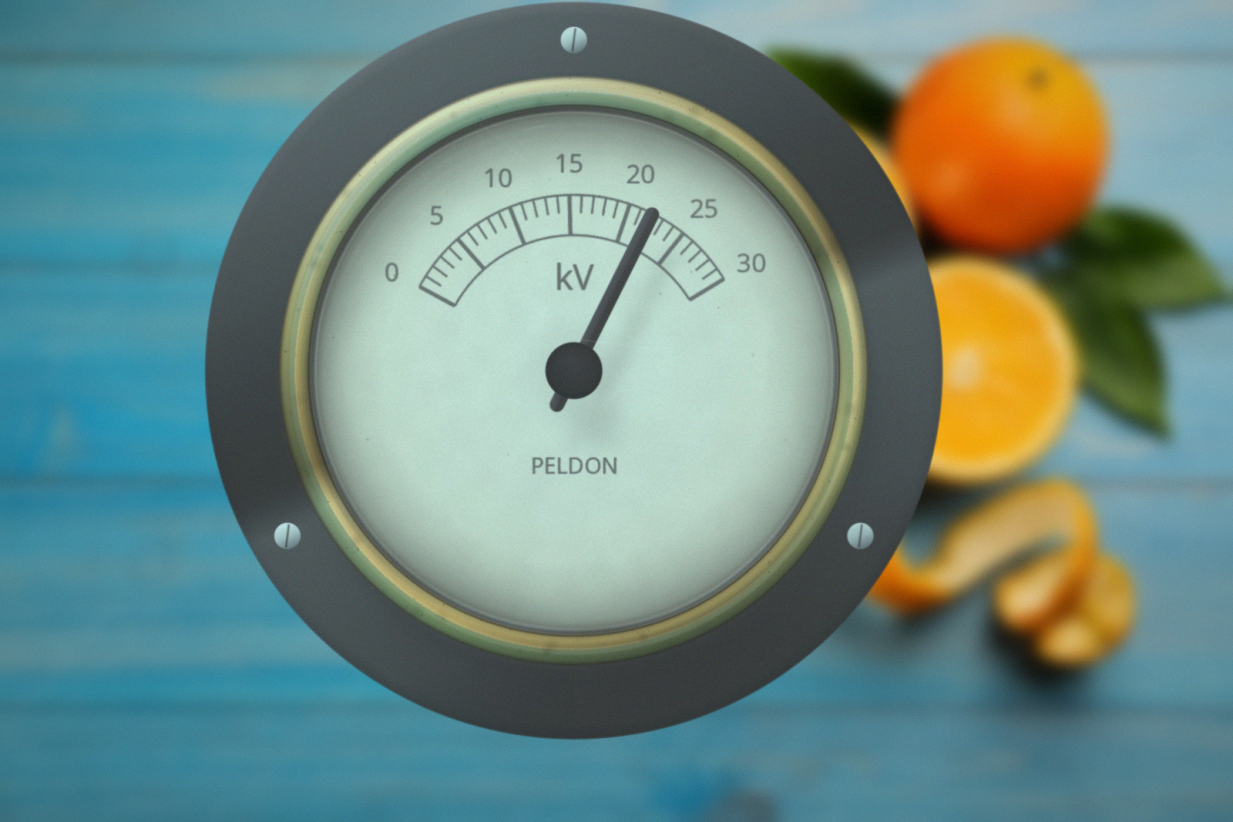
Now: 22
